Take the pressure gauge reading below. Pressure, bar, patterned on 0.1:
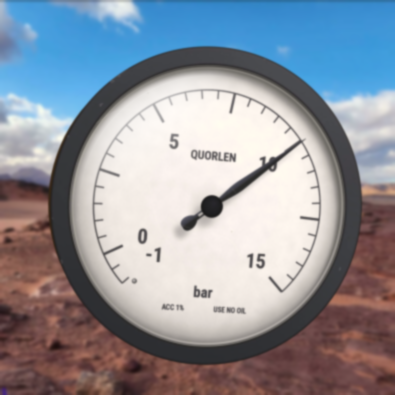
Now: 10
